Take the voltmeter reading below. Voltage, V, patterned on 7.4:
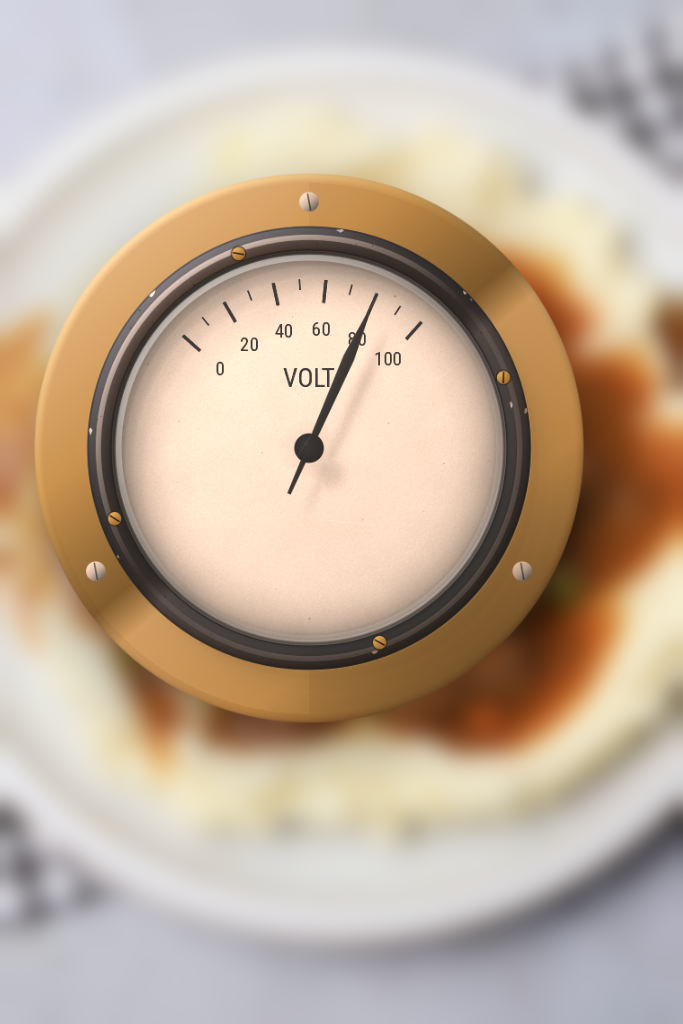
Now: 80
